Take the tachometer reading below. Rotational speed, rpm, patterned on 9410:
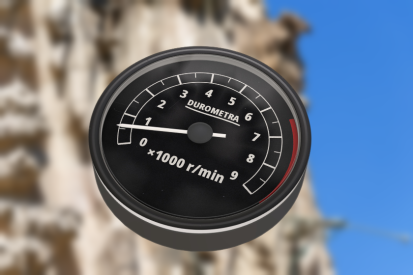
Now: 500
